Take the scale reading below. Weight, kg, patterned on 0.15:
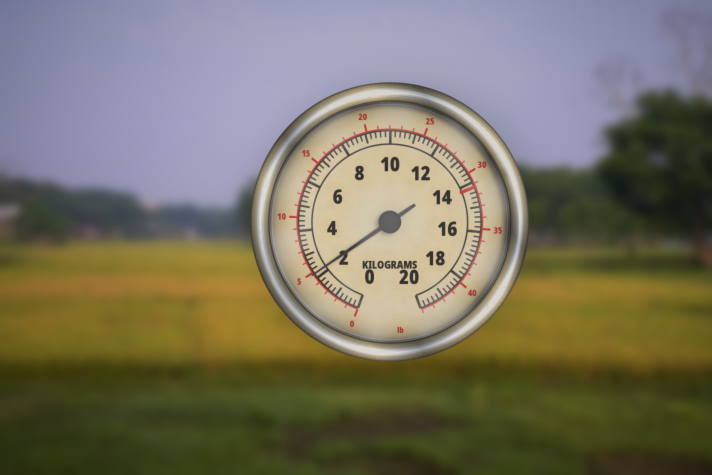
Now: 2.2
